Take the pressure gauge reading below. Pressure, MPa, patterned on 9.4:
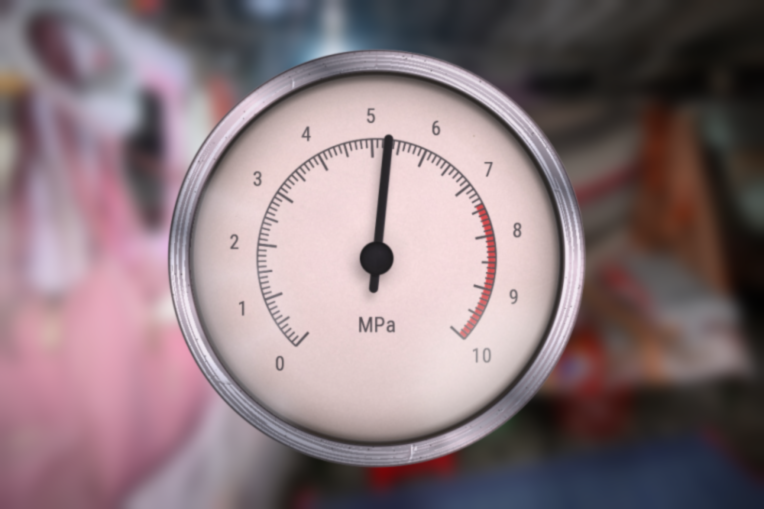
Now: 5.3
